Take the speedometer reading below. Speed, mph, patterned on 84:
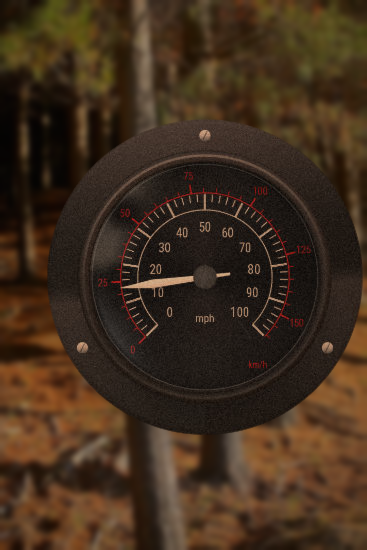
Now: 14
